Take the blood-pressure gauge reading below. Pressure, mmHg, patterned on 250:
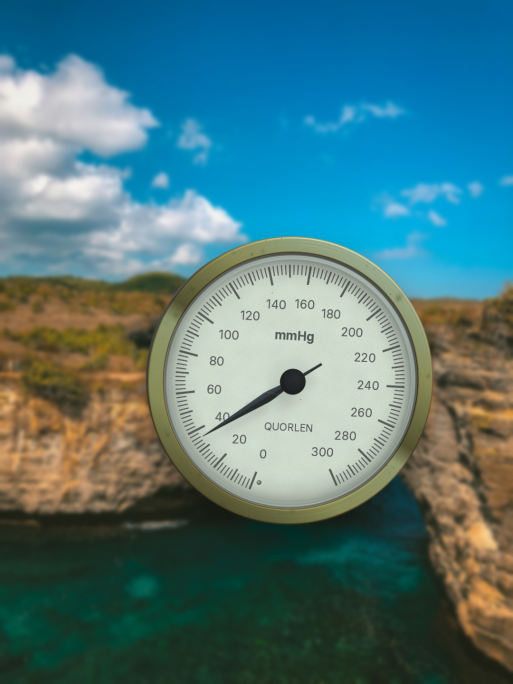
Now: 36
